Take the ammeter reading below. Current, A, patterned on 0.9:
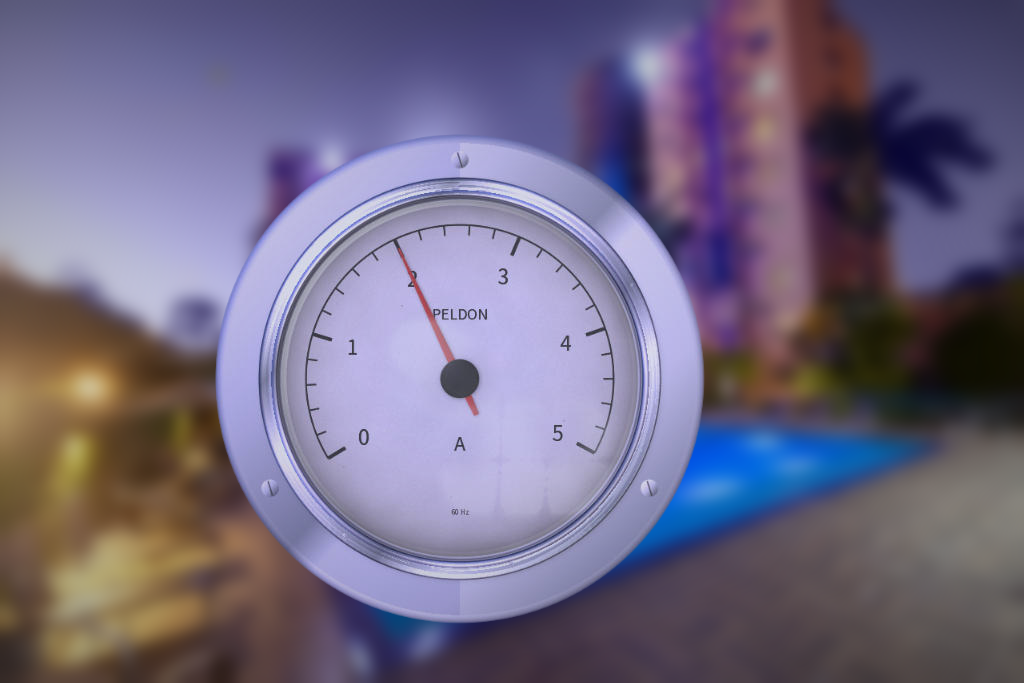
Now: 2
